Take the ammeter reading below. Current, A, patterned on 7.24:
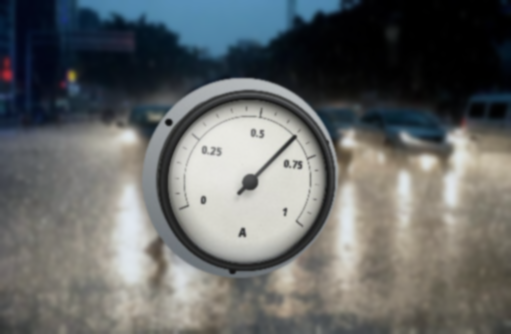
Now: 0.65
